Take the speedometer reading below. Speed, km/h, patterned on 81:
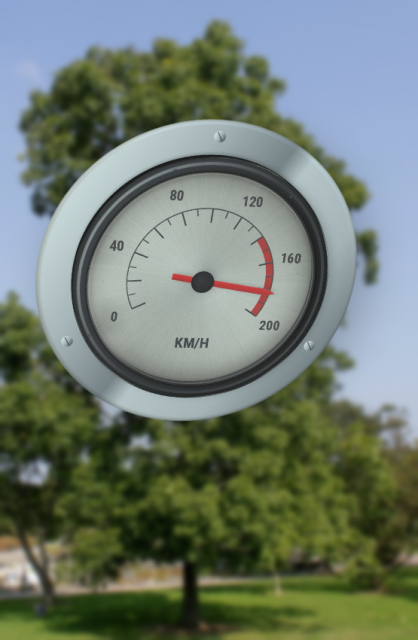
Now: 180
